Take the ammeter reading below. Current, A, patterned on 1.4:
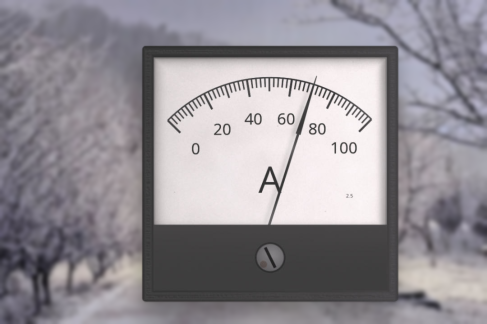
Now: 70
